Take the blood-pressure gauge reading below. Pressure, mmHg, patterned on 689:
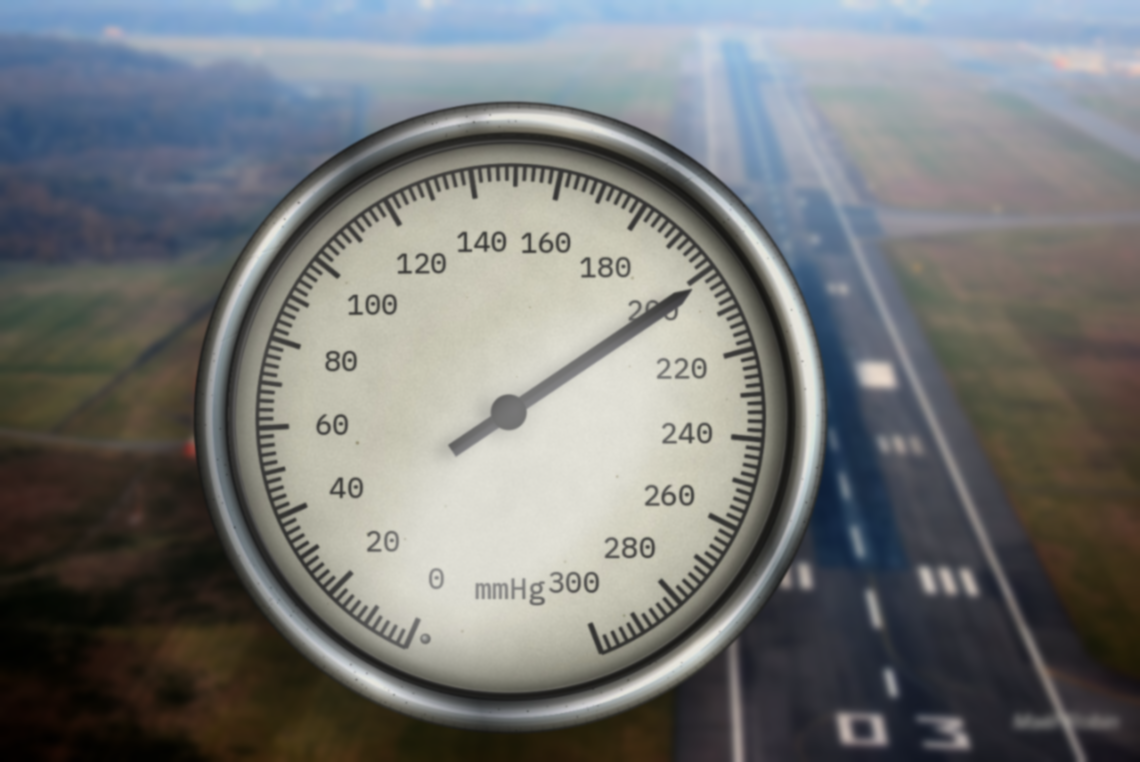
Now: 202
